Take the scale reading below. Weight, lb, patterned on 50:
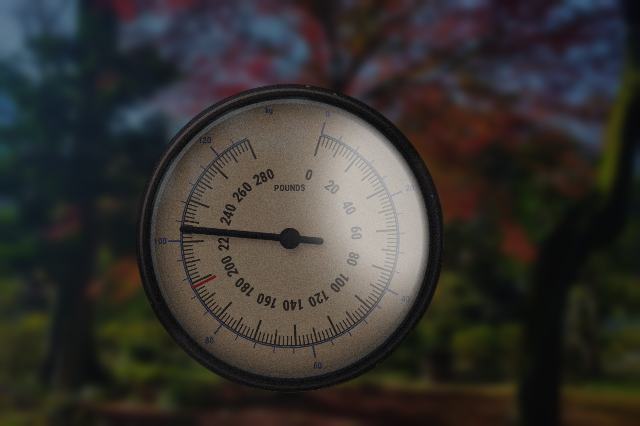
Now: 226
